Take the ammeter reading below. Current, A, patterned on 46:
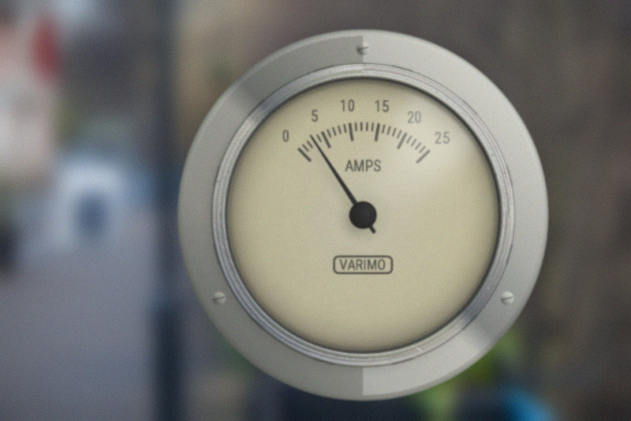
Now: 3
